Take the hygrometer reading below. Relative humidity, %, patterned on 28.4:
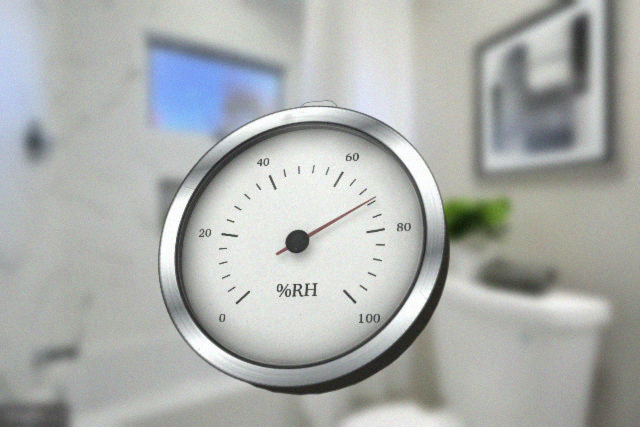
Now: 72
